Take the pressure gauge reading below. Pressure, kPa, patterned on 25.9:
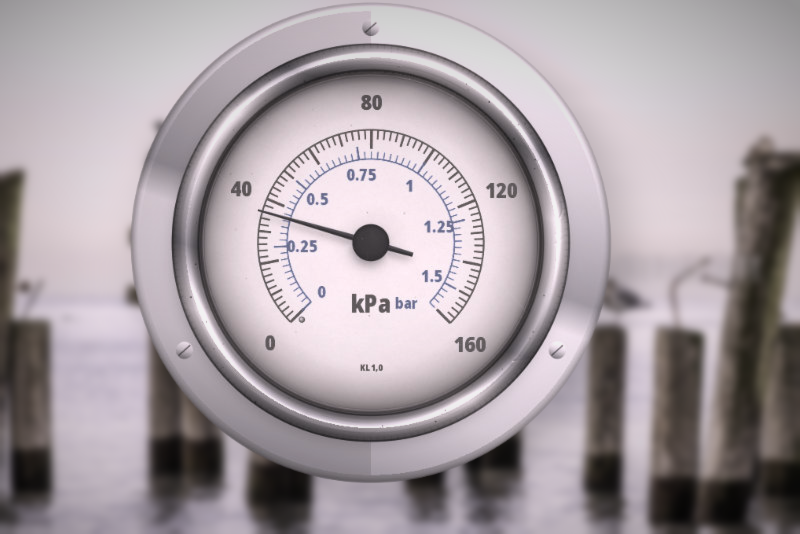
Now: 36
